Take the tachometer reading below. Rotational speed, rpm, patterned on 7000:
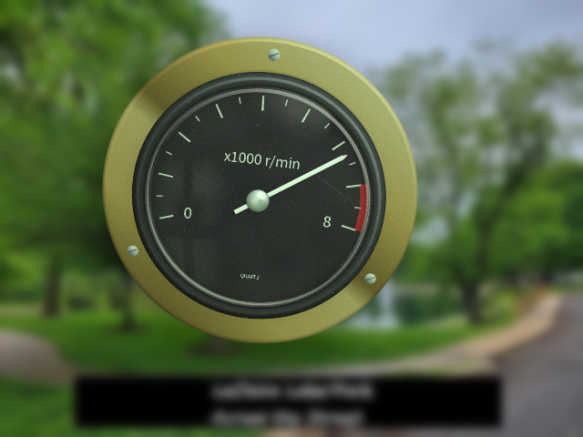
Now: 6250
